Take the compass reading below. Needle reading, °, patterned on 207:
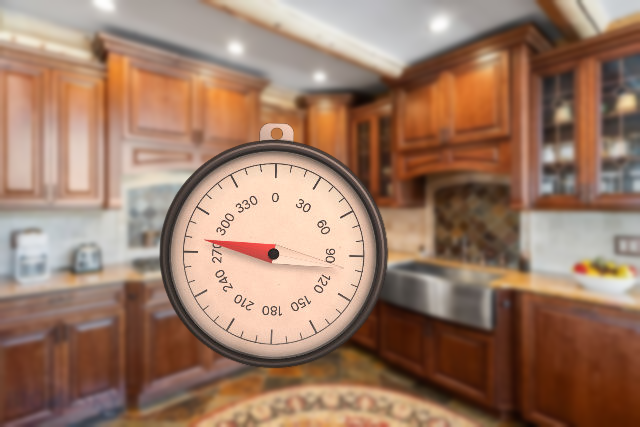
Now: 280
